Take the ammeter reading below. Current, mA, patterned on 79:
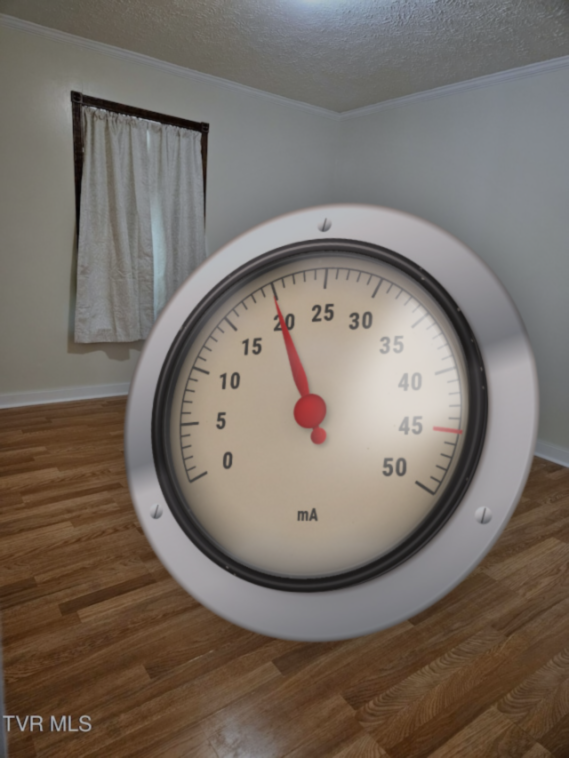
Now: 20
